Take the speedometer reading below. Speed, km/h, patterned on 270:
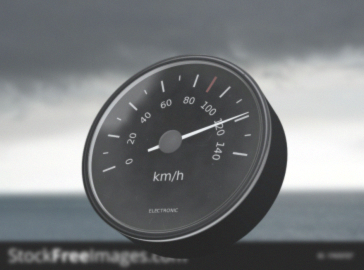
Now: 120
